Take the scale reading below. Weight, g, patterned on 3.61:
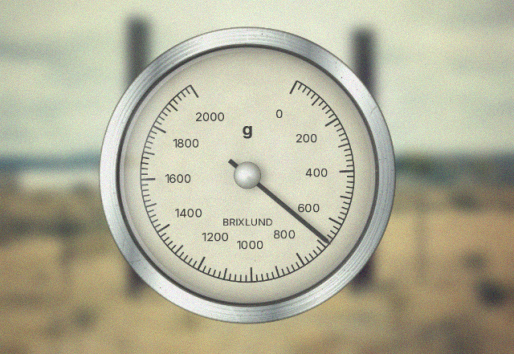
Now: 680
